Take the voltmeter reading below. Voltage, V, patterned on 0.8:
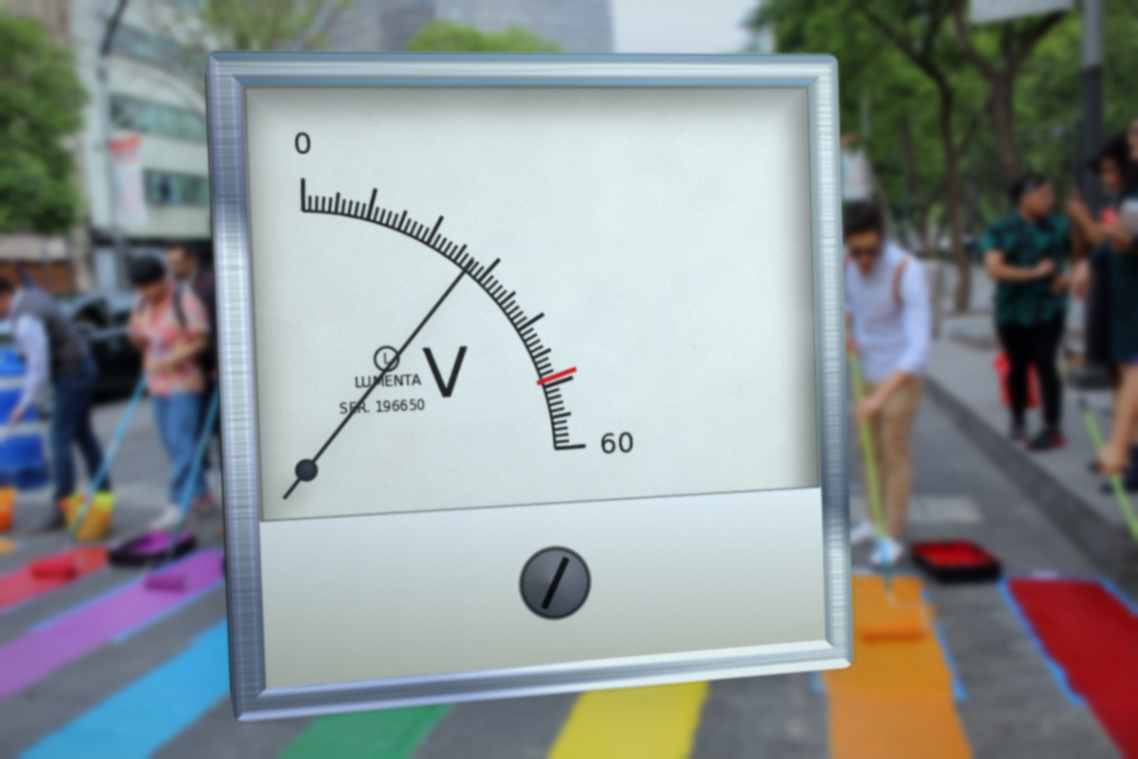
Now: 27
